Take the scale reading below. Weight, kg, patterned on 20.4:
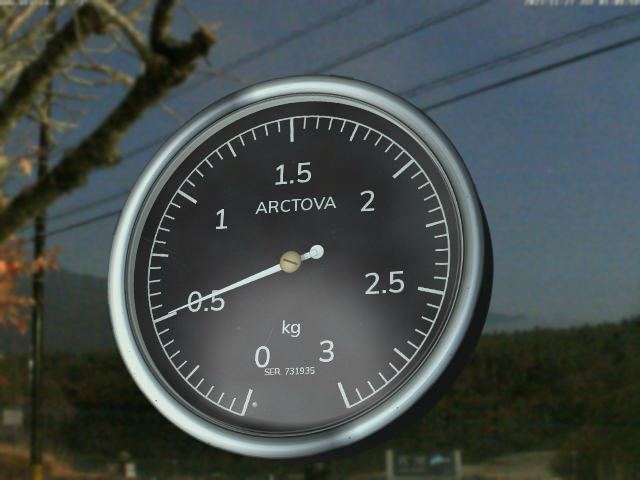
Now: 0.5
